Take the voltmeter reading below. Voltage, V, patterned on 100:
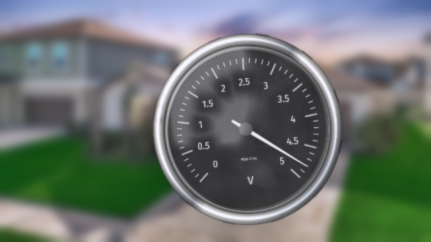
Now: 4.8
